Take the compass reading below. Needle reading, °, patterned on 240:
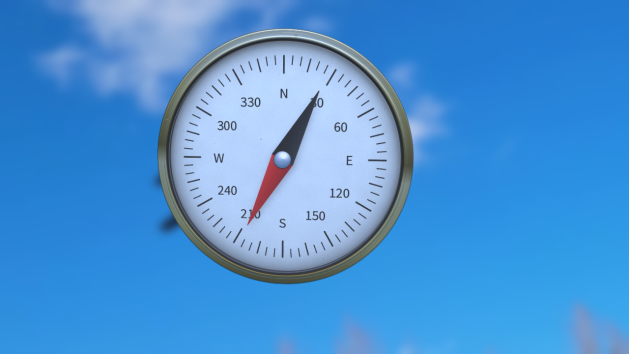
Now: 207.5
